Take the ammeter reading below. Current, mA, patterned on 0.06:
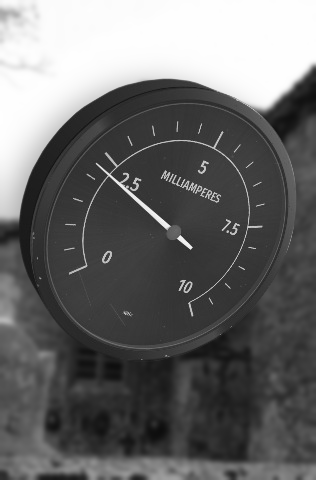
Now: 2.25
